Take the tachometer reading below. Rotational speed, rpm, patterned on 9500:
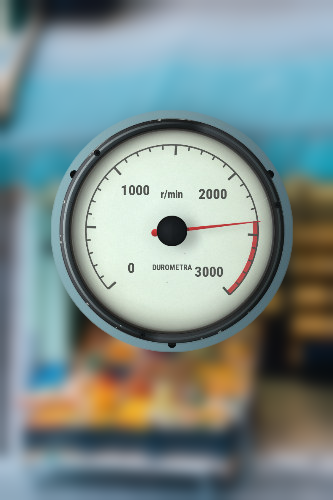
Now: 2400
